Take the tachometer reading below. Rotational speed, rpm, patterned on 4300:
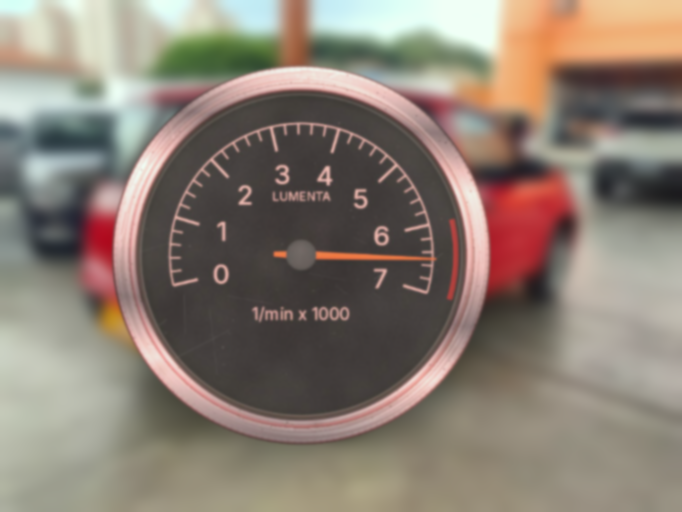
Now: 6500
